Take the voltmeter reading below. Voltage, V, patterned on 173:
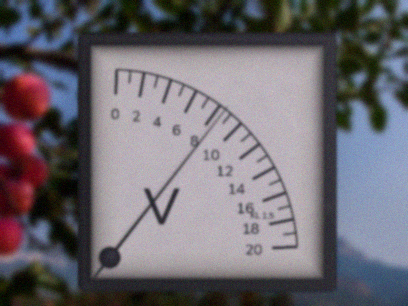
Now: 8.5
